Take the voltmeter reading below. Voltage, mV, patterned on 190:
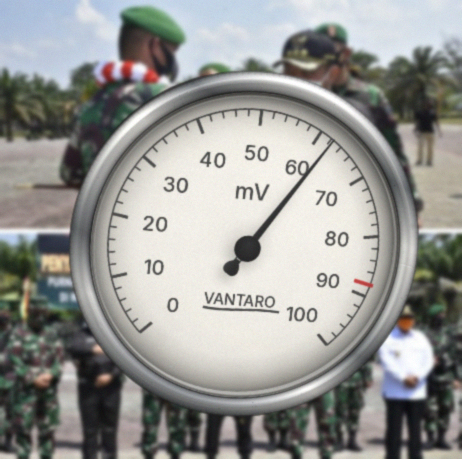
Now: 62
